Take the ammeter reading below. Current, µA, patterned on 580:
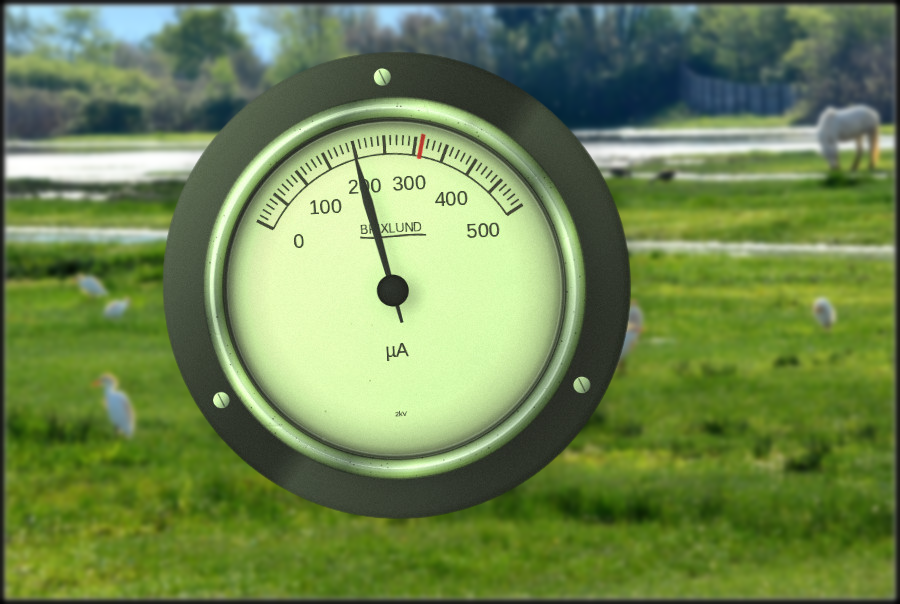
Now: 200
